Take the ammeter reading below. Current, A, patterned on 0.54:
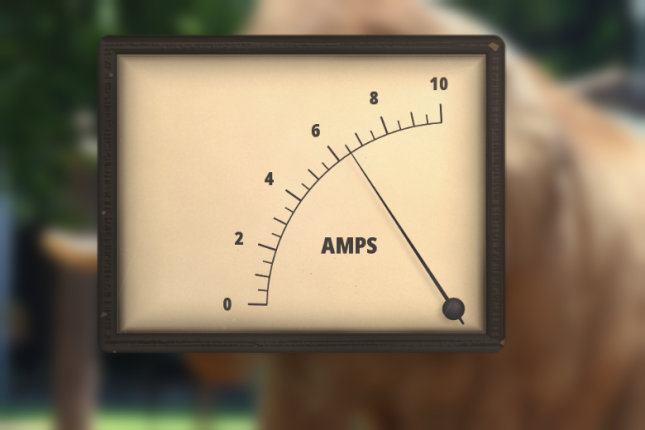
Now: 6.5
